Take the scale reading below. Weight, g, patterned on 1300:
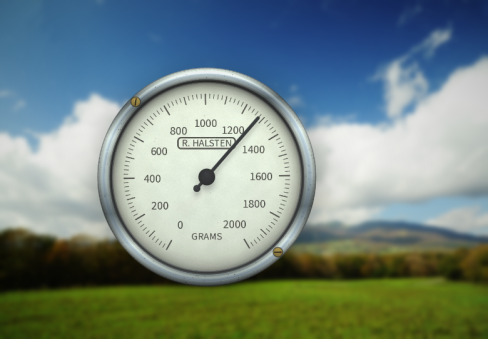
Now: 1280
